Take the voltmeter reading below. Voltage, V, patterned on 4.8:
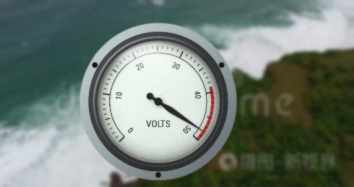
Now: 48
